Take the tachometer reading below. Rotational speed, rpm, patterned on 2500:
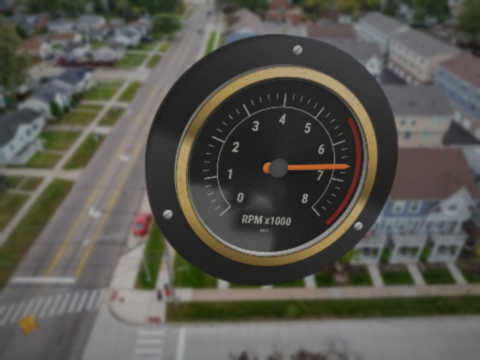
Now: 6600
